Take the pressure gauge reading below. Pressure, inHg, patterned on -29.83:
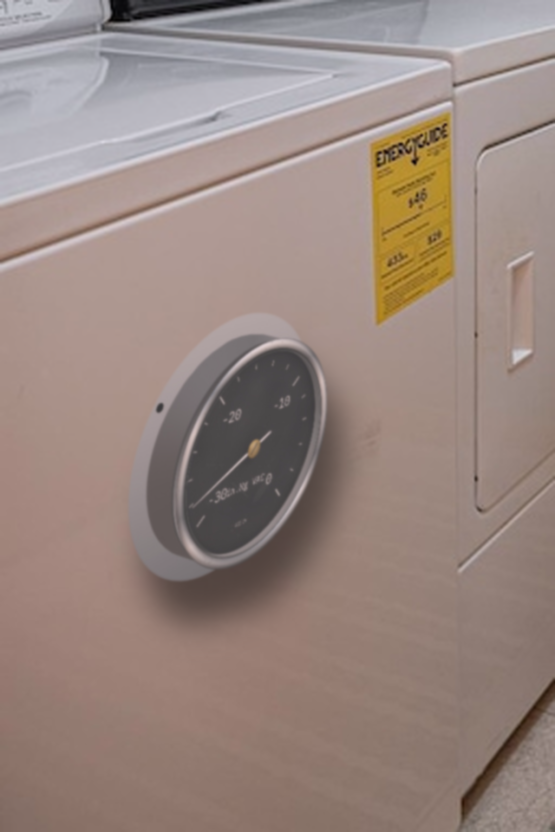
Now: -28
